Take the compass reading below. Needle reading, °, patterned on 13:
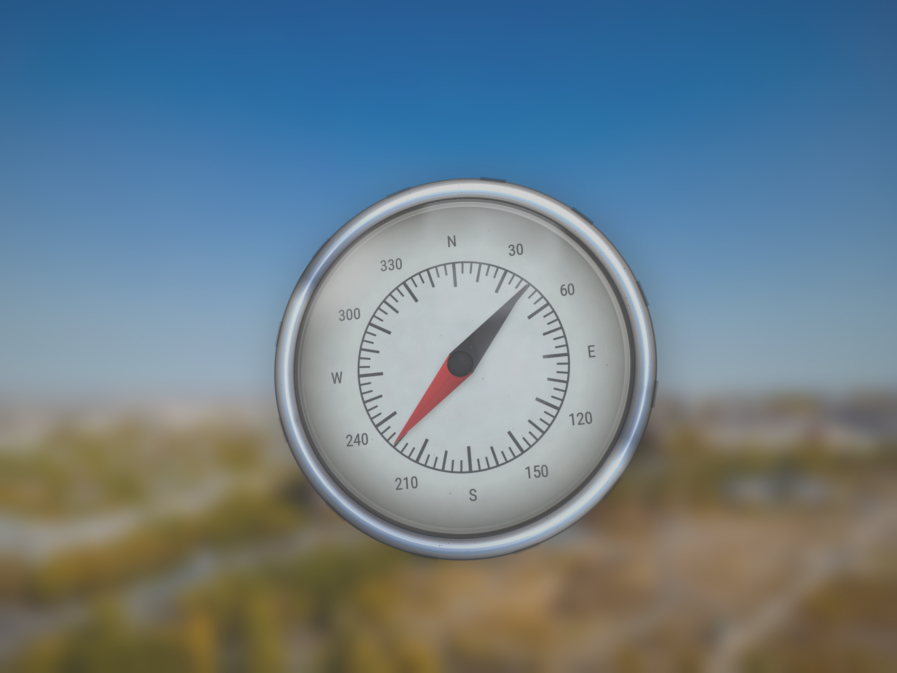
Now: 225
